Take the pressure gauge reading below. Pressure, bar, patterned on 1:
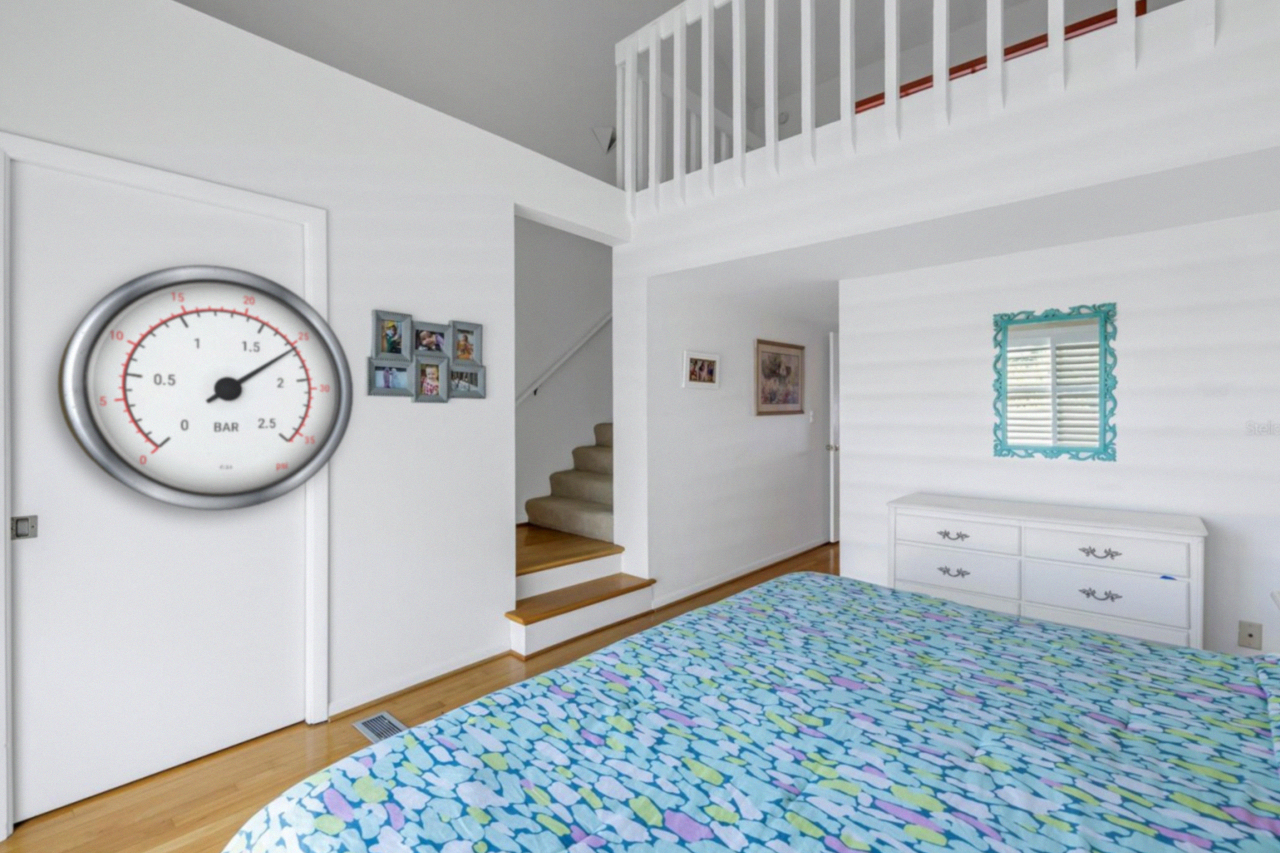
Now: 1.75
